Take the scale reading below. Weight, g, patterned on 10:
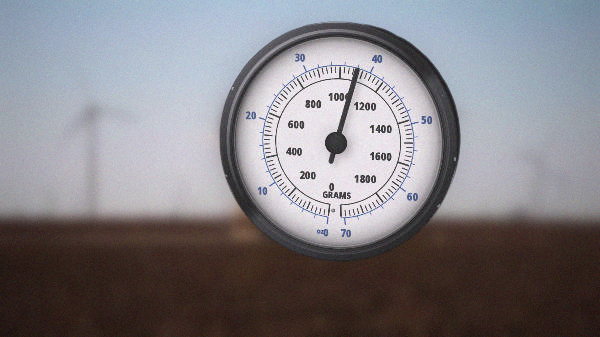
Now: 1080
